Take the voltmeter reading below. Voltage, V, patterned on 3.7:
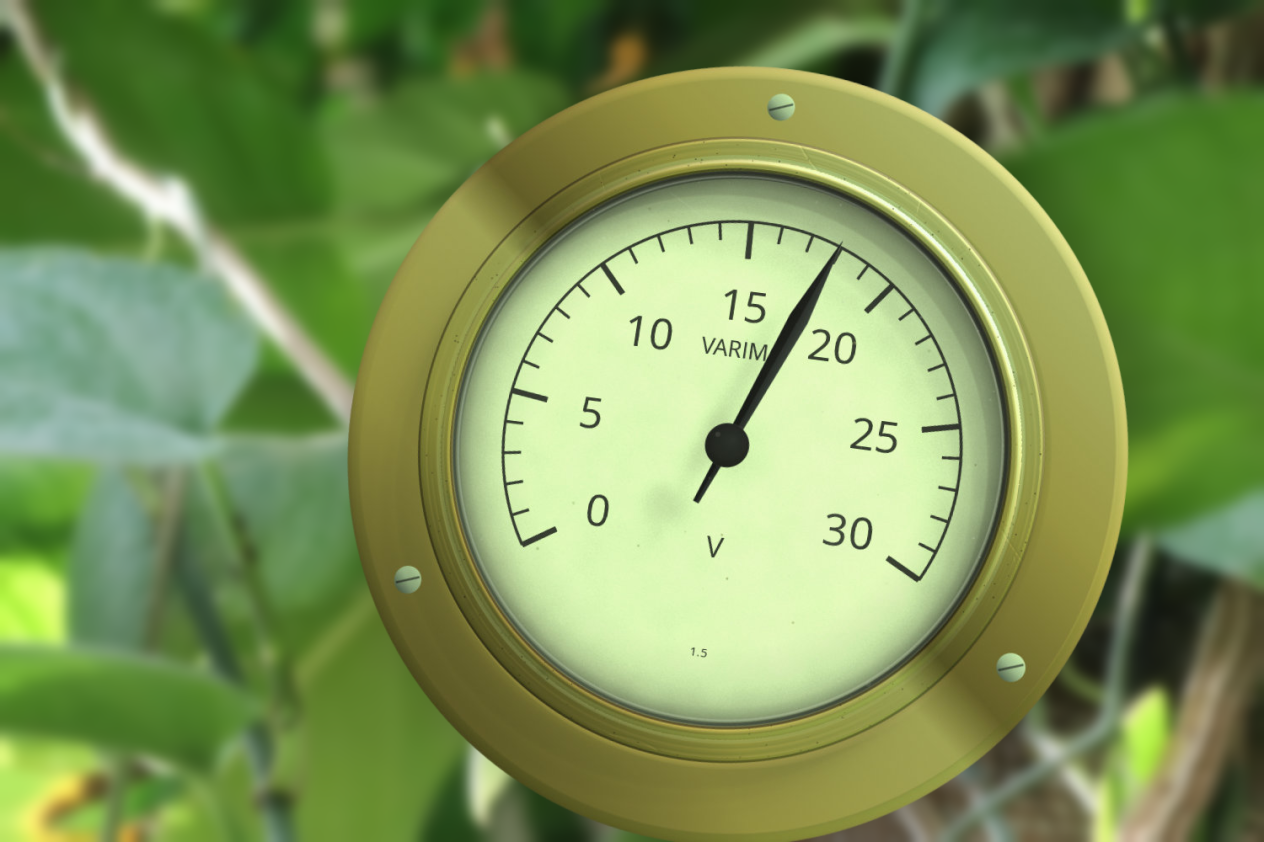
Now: 18
